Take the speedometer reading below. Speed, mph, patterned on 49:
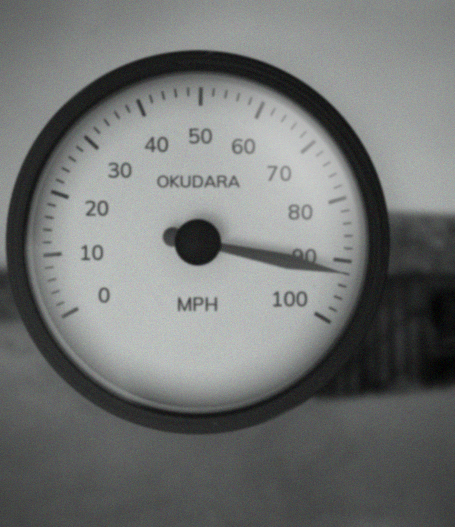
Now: 92
